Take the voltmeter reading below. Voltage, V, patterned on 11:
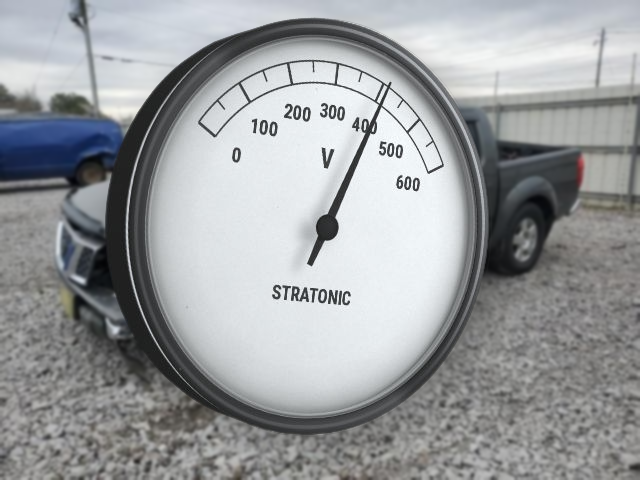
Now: 400
